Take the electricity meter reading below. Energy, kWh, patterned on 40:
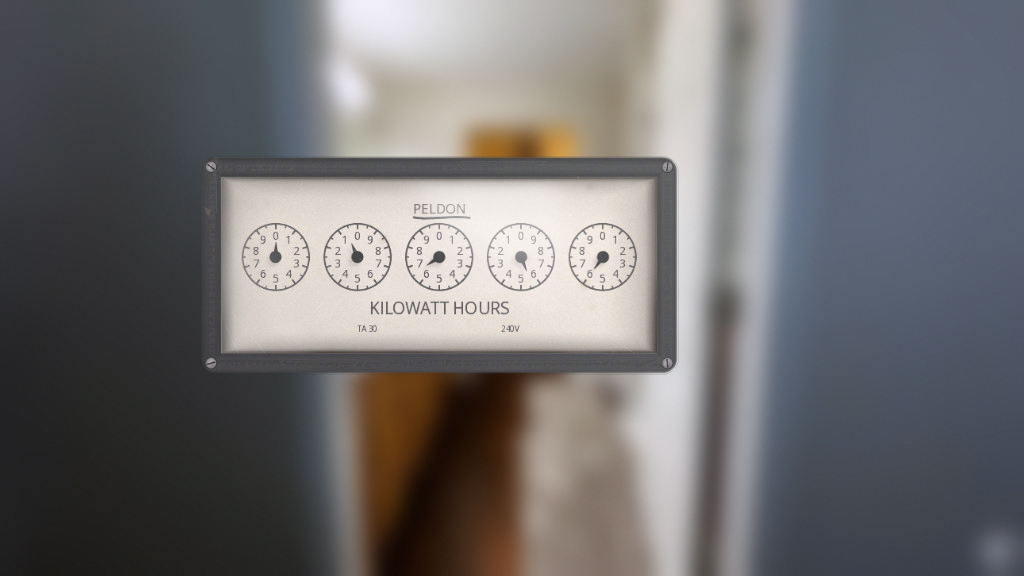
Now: 656
